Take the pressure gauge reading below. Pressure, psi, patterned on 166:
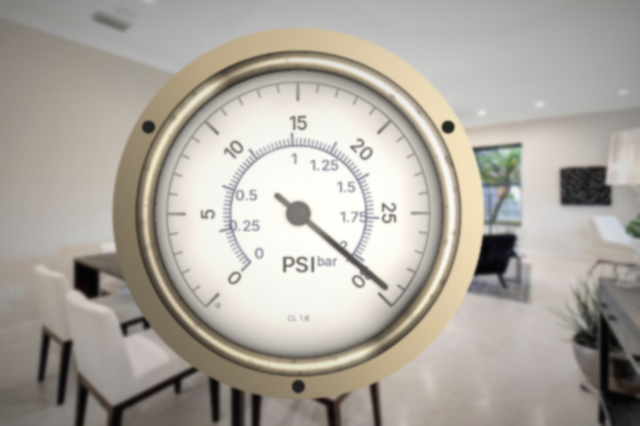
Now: 29.5
